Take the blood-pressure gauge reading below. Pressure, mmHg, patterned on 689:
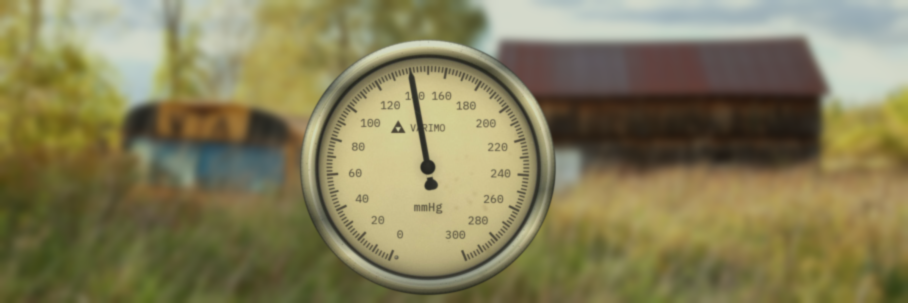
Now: 140
